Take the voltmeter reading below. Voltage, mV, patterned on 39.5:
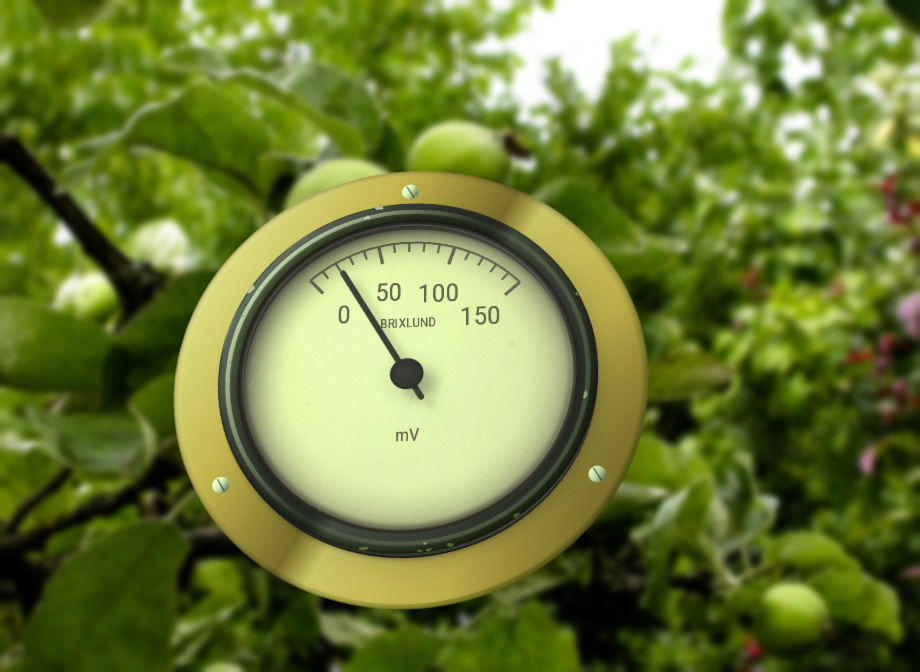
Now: 20
